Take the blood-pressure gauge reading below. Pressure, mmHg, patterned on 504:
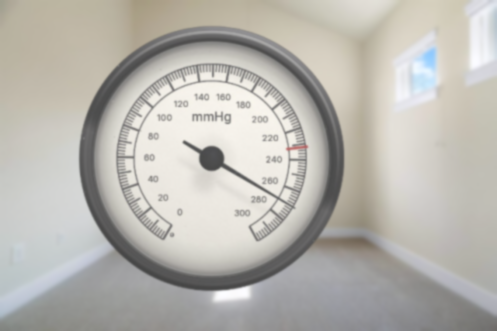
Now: 270
